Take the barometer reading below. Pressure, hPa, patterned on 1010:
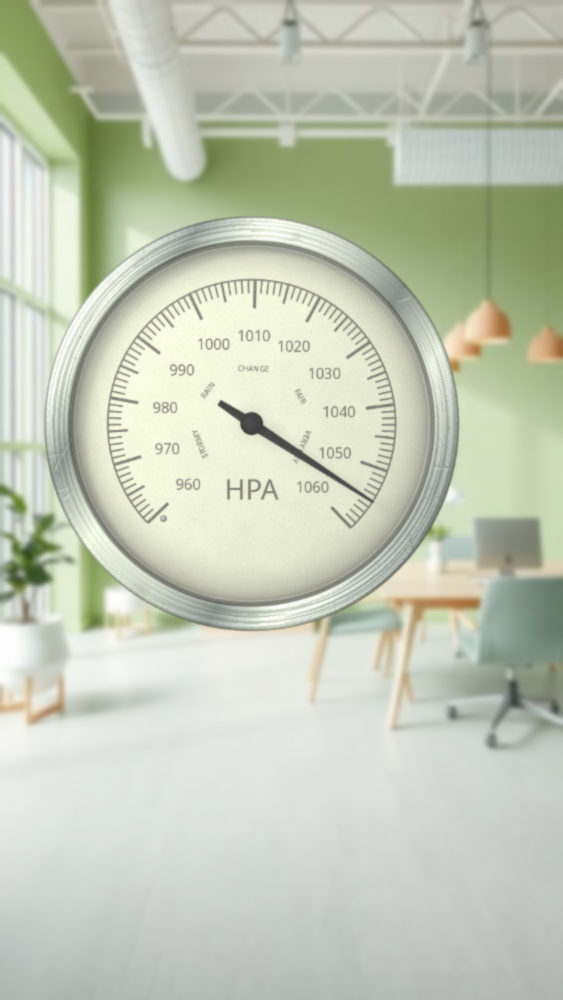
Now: 1055
